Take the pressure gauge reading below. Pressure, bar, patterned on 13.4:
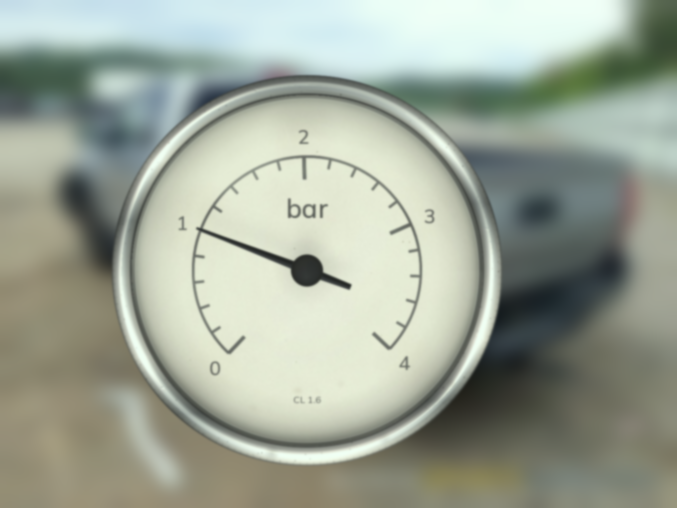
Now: 1
